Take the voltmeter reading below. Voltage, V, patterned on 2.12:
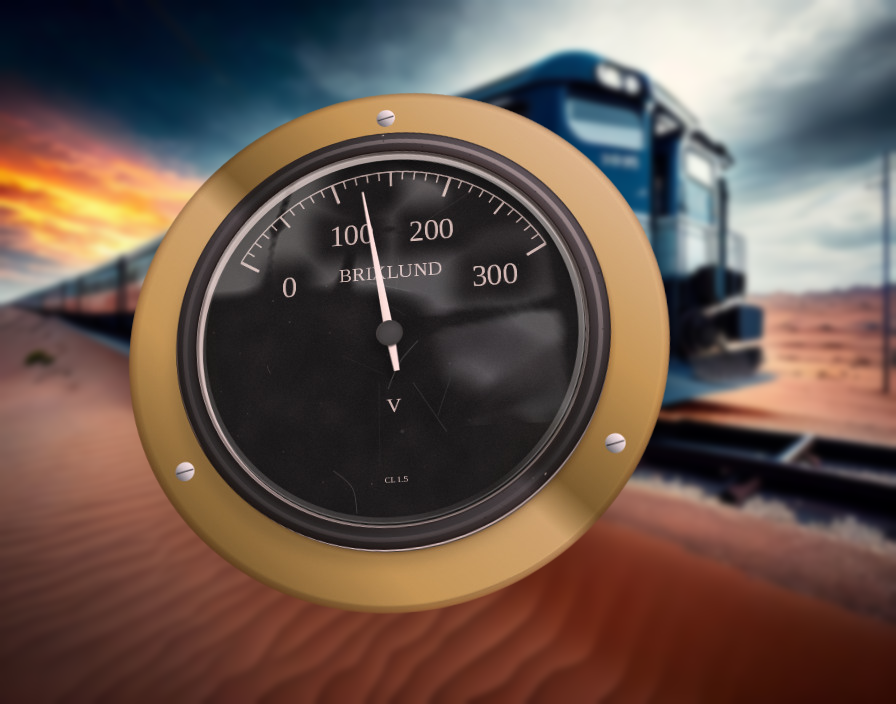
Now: 125
